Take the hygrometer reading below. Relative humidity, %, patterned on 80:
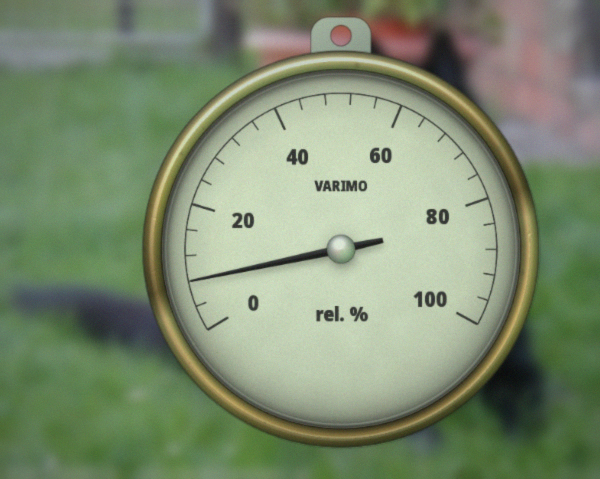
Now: 8
